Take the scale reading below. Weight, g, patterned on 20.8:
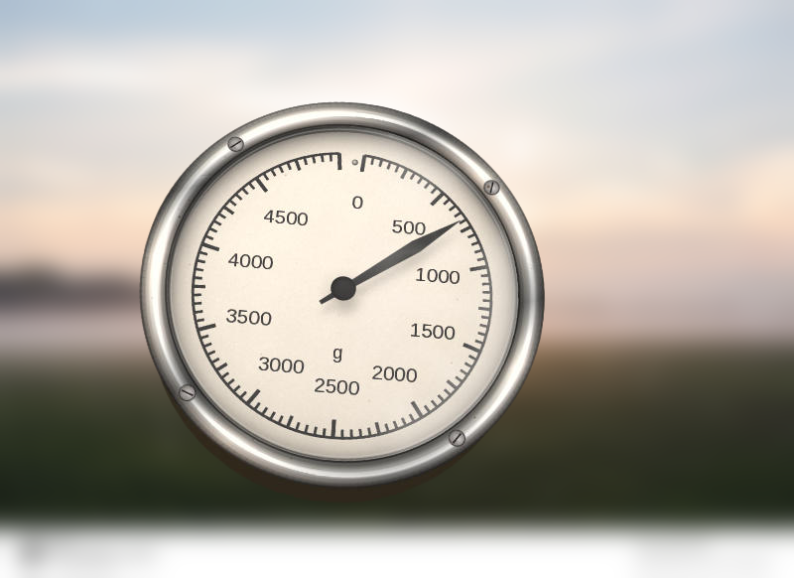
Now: 700
